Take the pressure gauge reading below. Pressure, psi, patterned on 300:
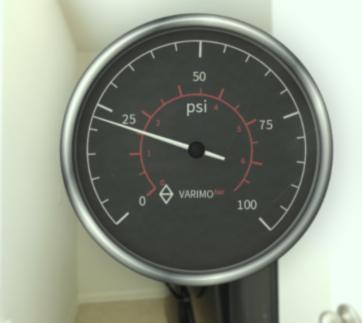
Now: 22.5
